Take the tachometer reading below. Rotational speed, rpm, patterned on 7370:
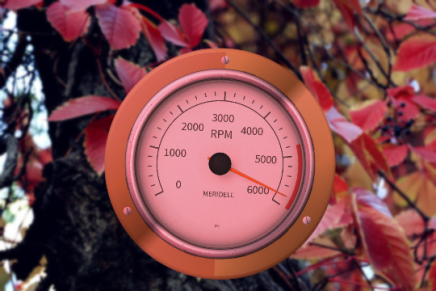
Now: 5800
